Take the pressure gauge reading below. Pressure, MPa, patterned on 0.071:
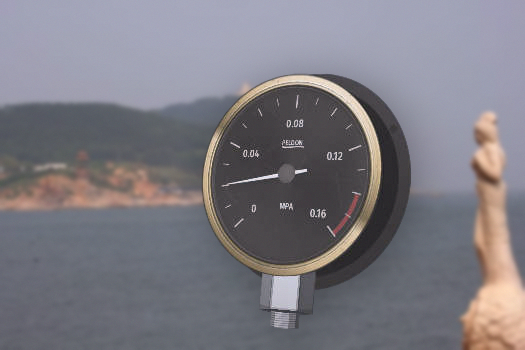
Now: 0.02
